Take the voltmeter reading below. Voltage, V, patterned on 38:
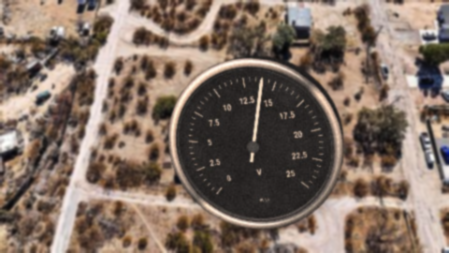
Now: 14
